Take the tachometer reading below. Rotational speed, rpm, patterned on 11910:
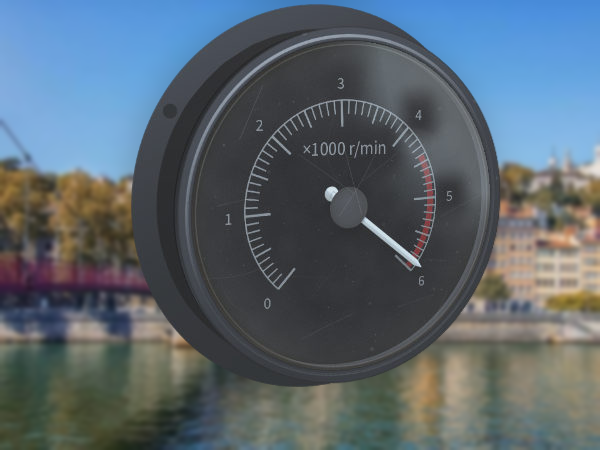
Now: 5900
